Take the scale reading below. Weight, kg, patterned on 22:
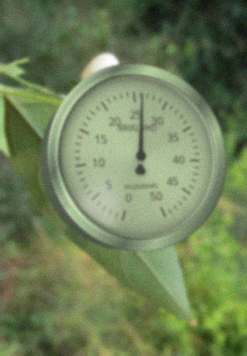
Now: 26
